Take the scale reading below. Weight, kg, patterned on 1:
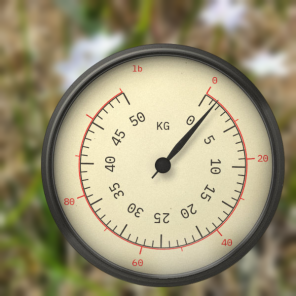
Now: 1.5
